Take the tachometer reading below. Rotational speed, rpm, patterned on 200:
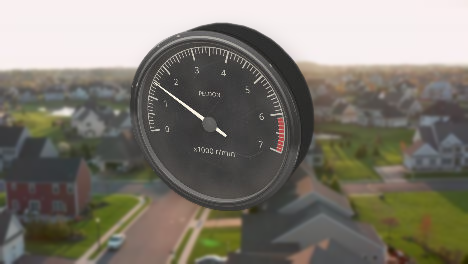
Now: 1500
